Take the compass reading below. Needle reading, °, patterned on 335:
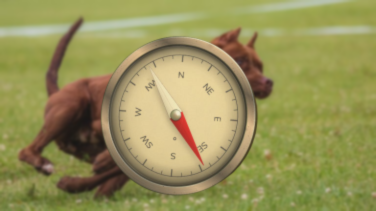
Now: 145
